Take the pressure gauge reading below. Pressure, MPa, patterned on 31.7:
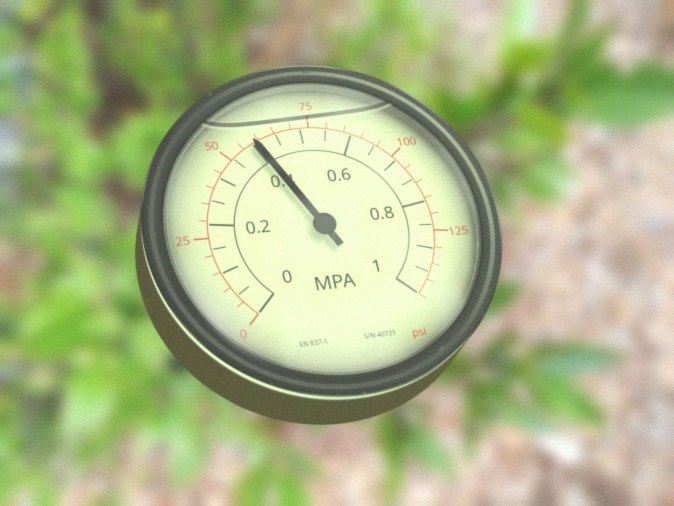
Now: 0.4
